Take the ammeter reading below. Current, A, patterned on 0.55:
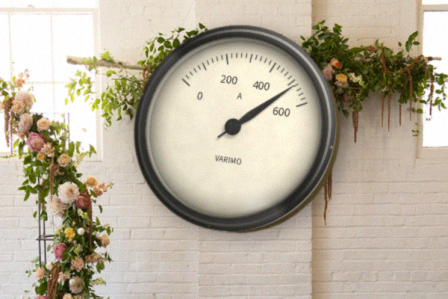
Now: 520
